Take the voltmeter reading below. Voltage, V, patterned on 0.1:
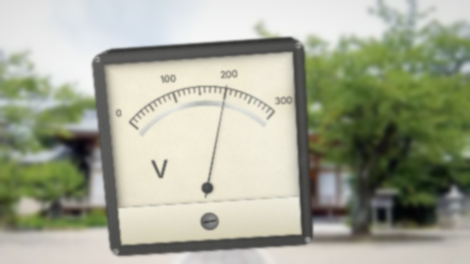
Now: 200
